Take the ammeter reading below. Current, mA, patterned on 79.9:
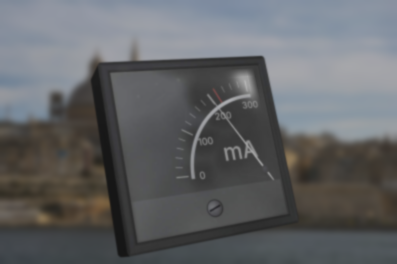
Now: 200
